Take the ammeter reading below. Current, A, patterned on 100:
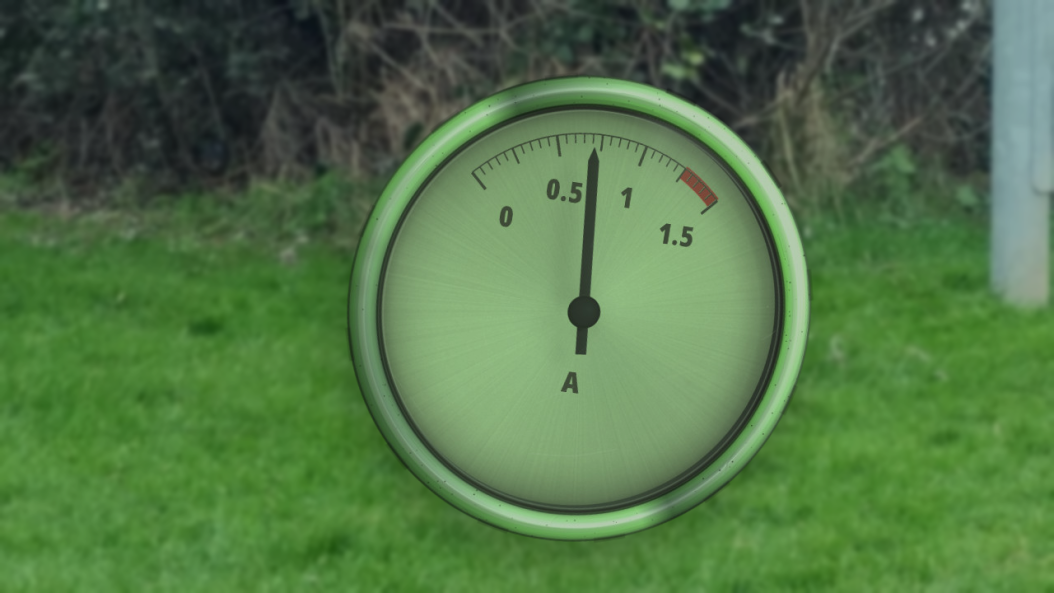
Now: 0.7
